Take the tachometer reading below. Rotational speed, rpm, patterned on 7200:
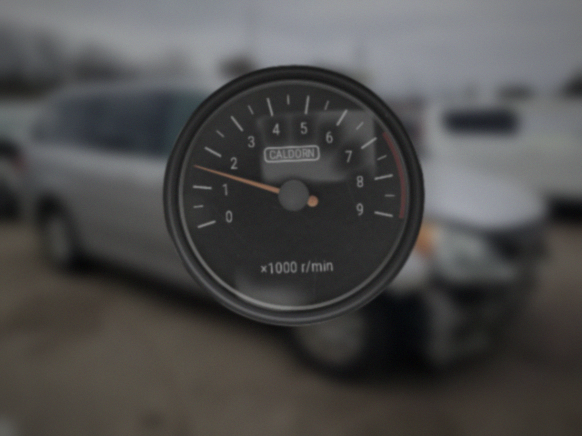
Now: 1500
